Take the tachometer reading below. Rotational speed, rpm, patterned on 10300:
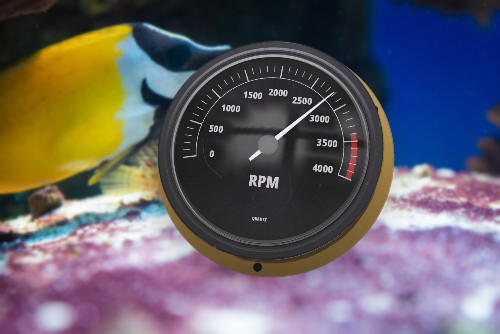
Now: 2800
